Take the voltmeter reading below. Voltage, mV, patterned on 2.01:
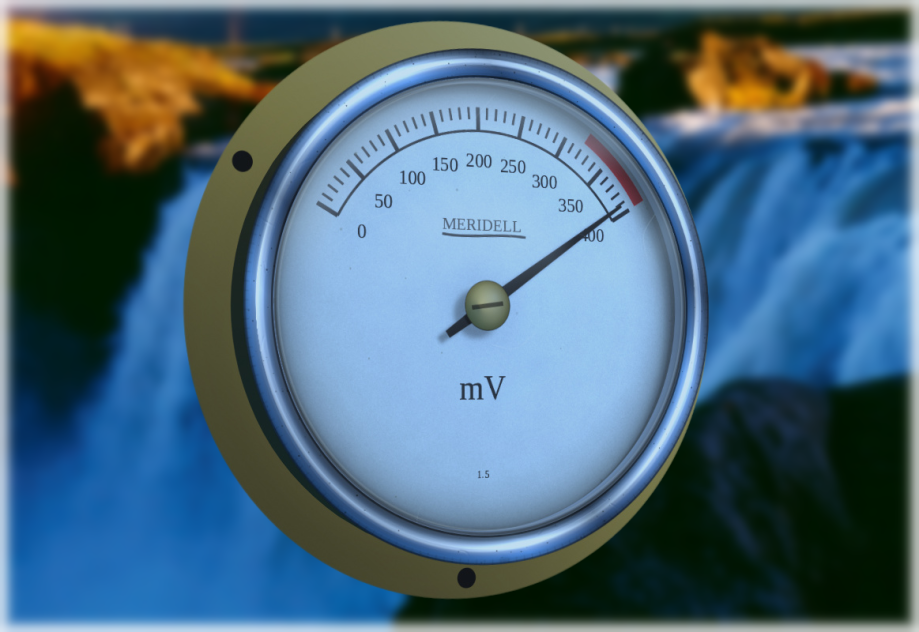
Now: 390
